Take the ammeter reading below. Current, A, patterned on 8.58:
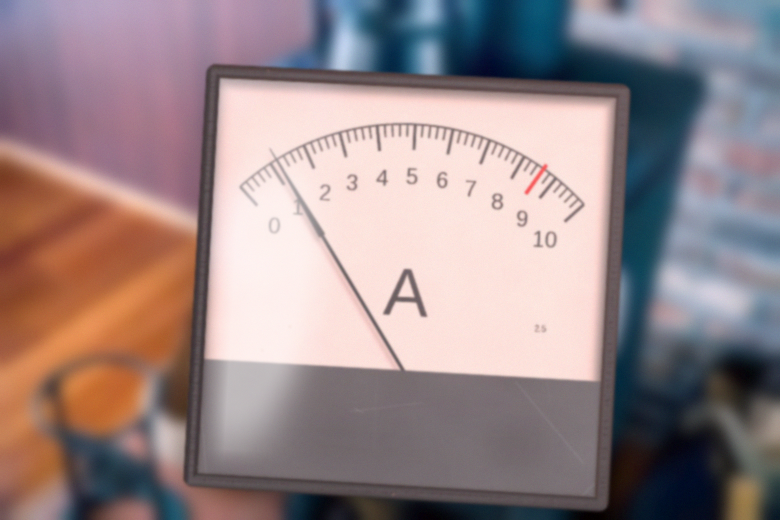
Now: 1.2
